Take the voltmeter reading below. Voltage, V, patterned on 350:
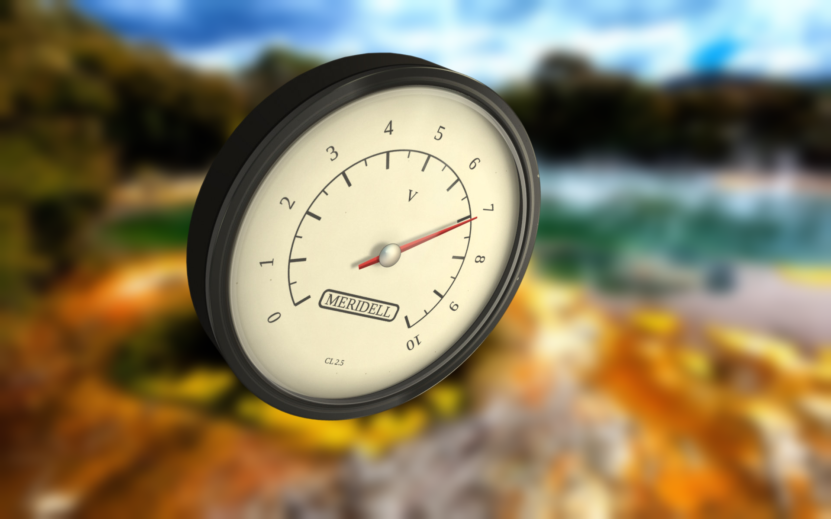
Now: 7
